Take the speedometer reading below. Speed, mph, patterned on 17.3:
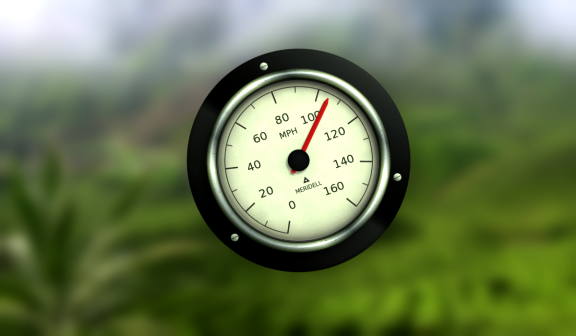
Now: 105
